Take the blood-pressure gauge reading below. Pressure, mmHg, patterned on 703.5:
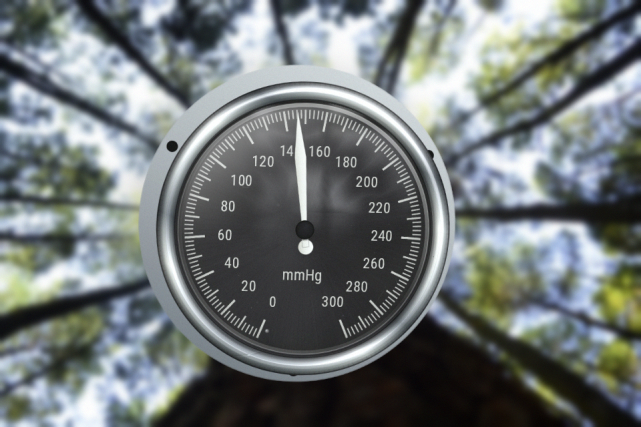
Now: 146
